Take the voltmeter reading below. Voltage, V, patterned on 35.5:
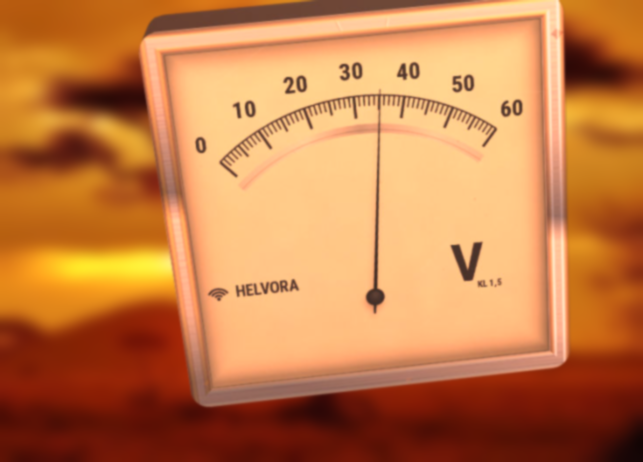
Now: 35
